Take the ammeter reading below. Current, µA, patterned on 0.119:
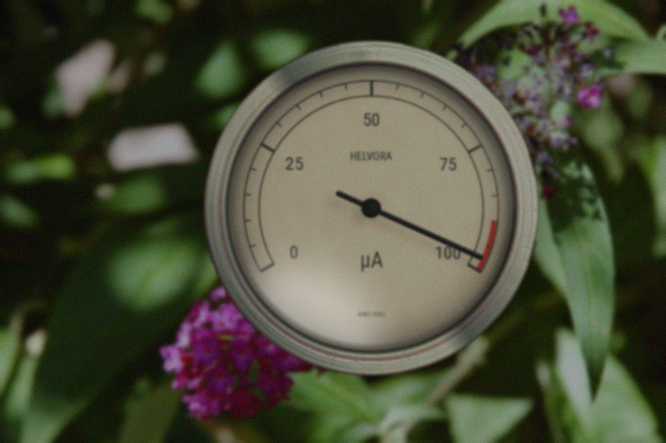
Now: 97.5
